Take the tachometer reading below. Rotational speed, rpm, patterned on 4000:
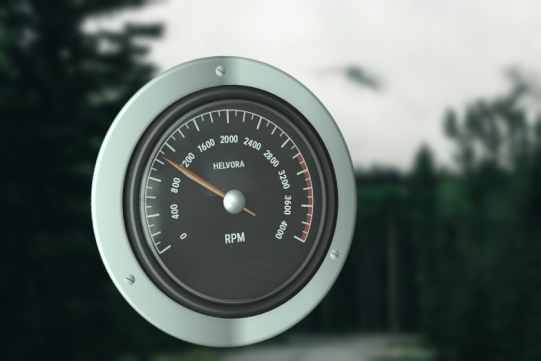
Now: 1050
